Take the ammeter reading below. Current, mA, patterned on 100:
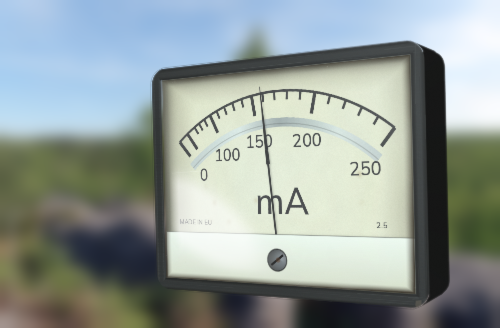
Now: 160
